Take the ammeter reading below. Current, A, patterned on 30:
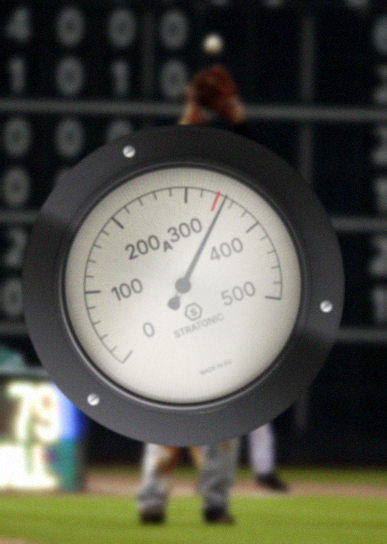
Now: 350
